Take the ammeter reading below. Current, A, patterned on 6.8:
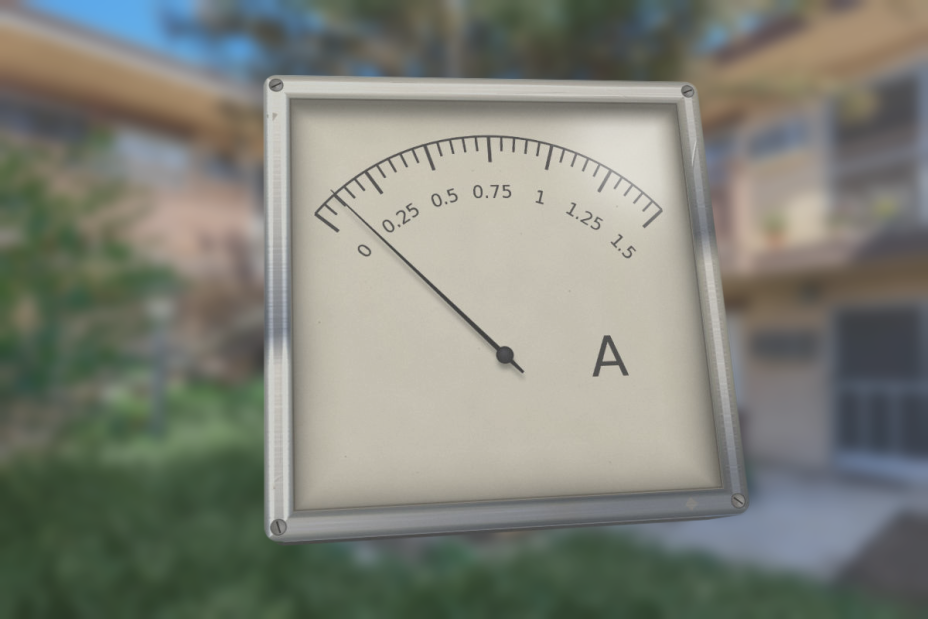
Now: 0.1
